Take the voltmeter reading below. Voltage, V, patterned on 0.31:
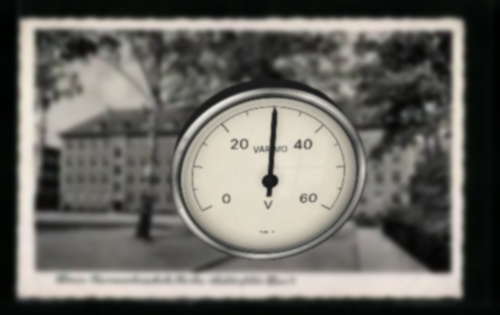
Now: 30
